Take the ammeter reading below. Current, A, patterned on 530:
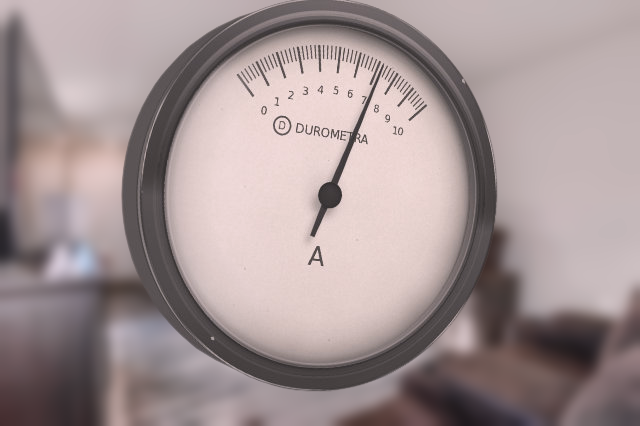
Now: 7
